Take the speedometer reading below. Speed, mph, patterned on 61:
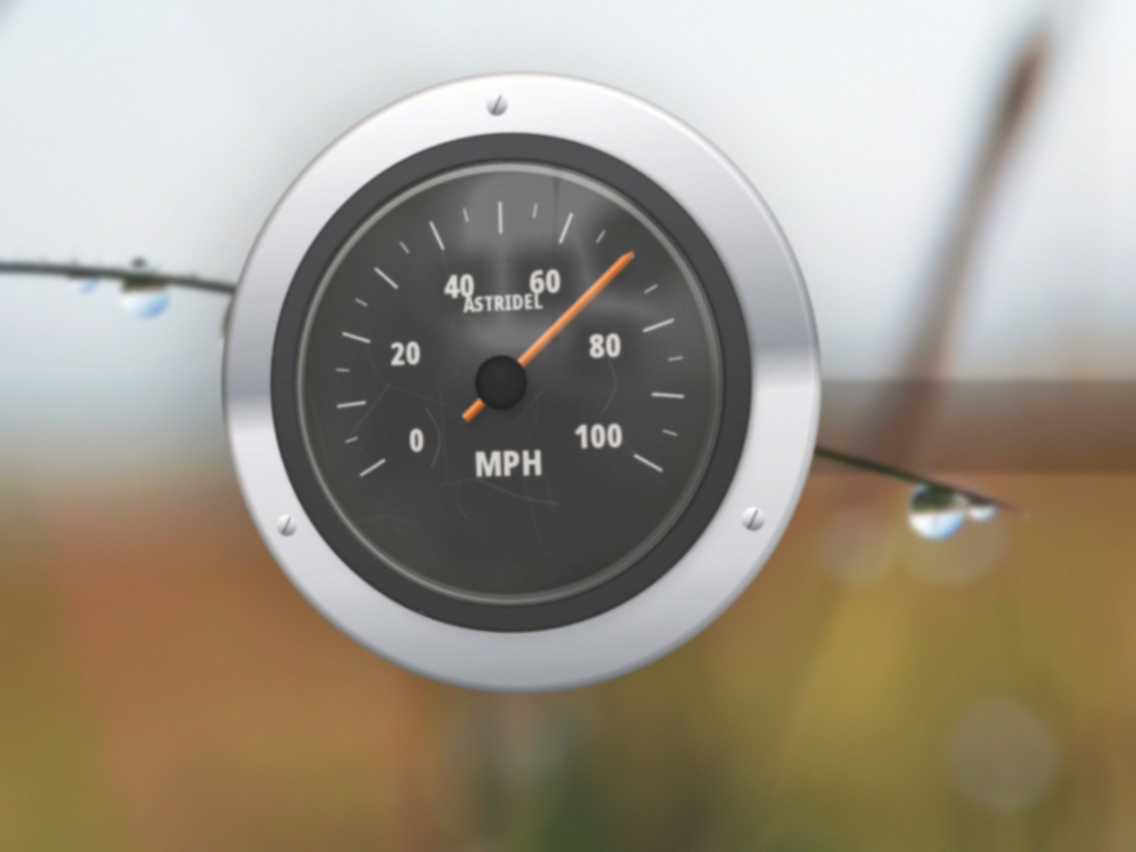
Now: 70
